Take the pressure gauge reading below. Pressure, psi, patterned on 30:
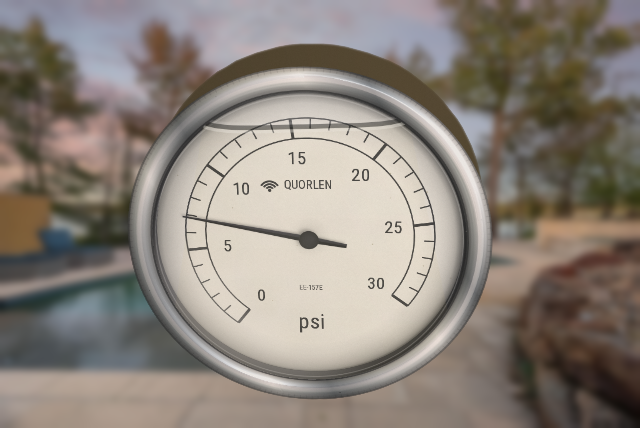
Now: 7
